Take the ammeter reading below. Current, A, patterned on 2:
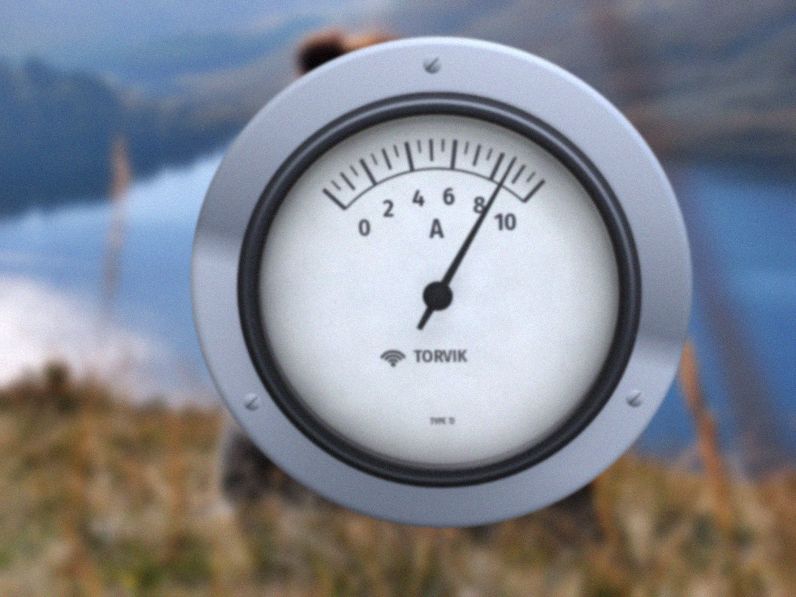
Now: 8.5
